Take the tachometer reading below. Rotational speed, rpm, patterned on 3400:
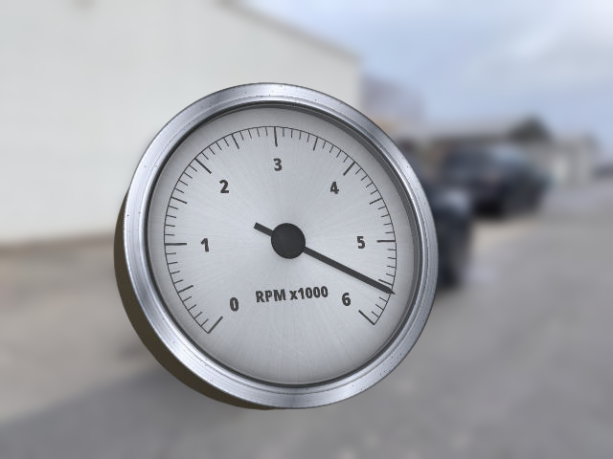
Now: 5600
